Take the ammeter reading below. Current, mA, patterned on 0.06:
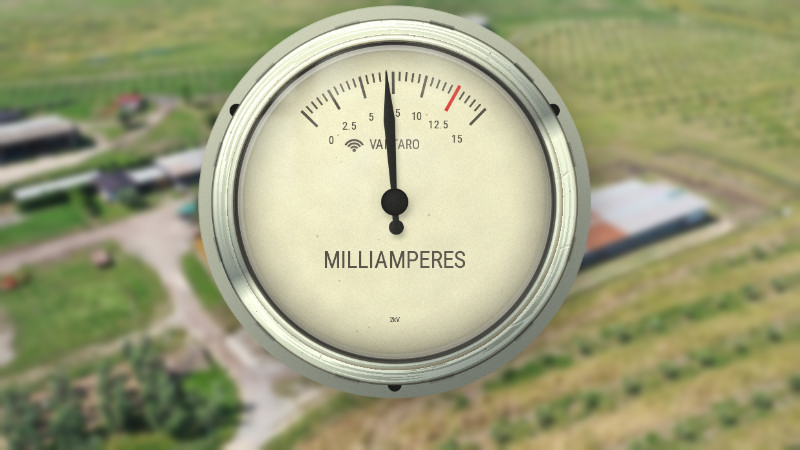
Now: 7
